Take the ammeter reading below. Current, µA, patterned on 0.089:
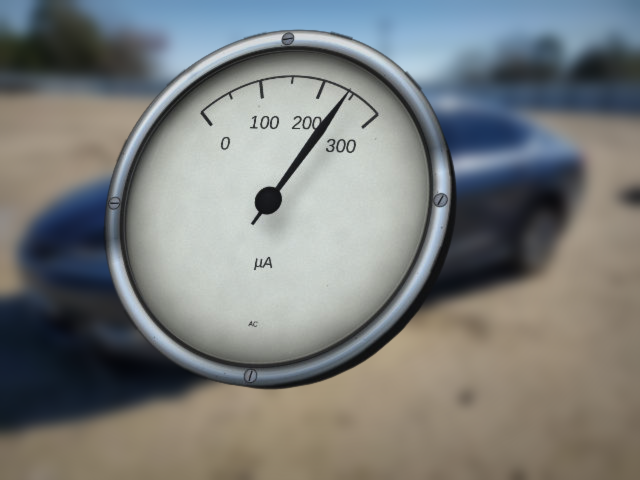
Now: 250
